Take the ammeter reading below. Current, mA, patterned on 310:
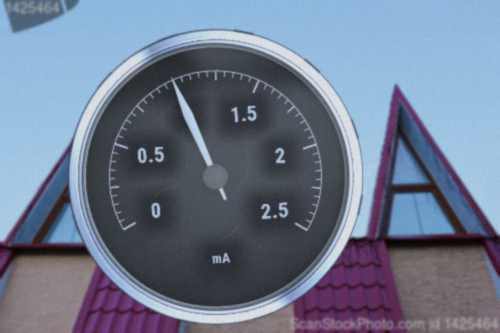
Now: 1
